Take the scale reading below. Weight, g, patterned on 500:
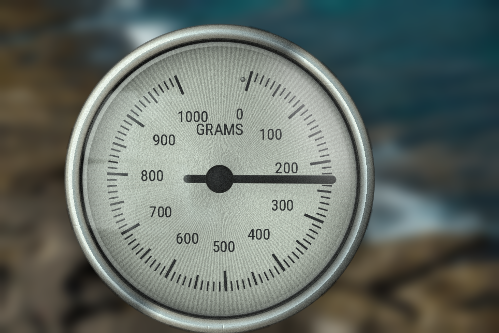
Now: 230
